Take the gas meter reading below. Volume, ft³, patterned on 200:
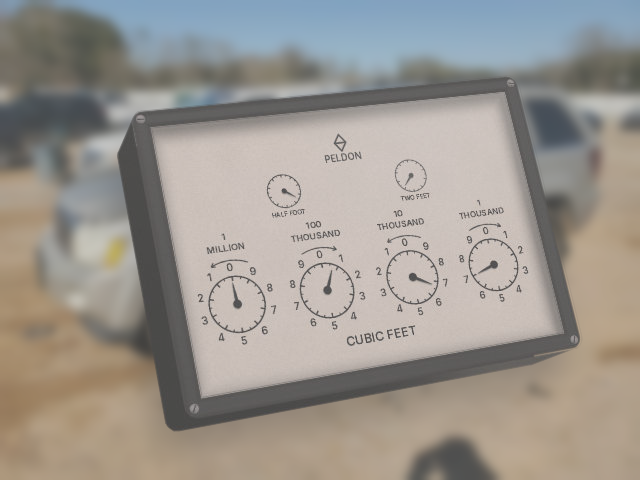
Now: 6700
